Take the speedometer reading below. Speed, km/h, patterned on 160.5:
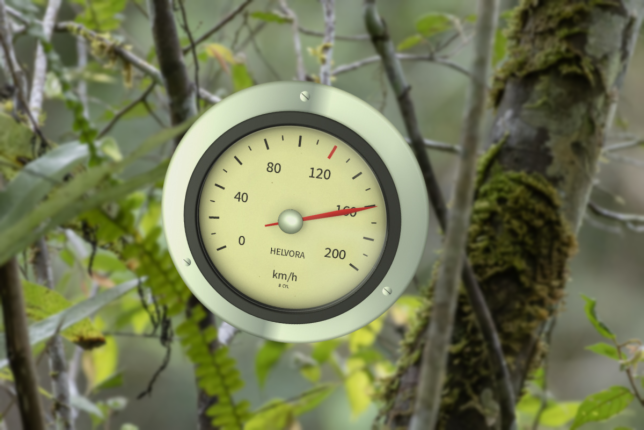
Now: 160
